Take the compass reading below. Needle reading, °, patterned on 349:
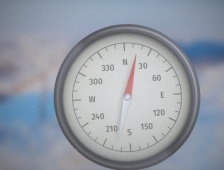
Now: 15
